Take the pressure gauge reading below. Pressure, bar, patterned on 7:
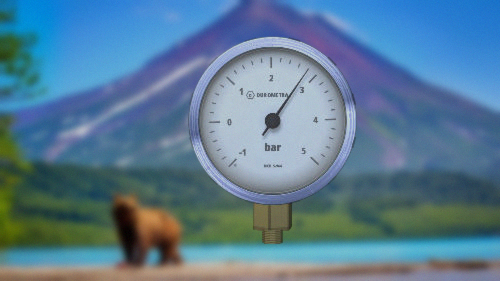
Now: 2.8
